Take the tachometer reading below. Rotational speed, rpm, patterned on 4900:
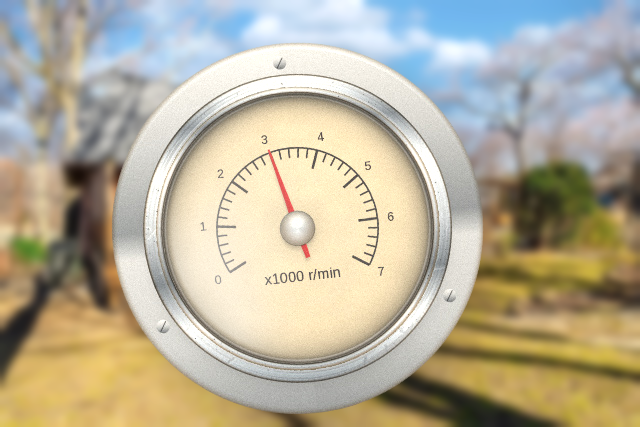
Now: 3000
